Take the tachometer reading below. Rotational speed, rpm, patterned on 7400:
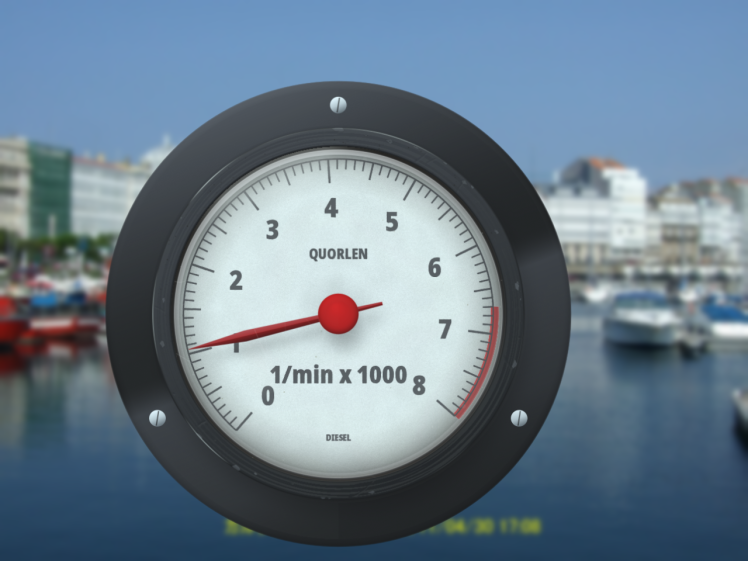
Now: 1050
